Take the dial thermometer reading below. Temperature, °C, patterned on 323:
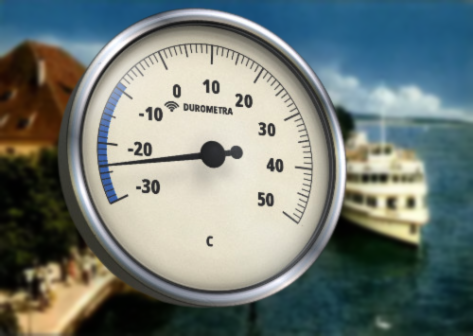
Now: -24
